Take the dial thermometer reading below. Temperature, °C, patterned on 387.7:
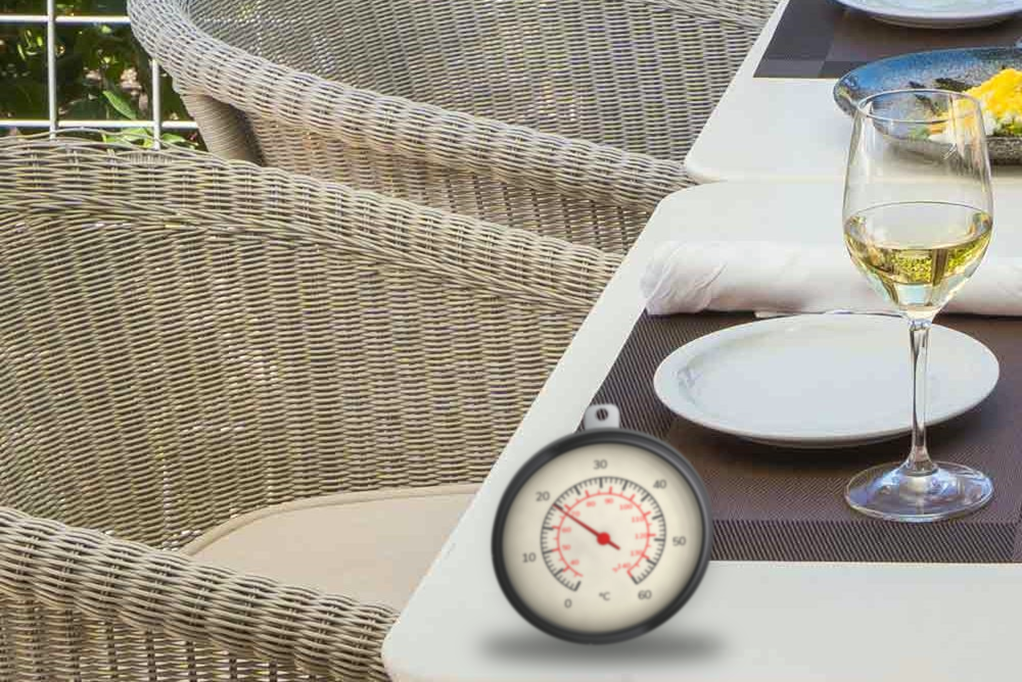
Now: 20
